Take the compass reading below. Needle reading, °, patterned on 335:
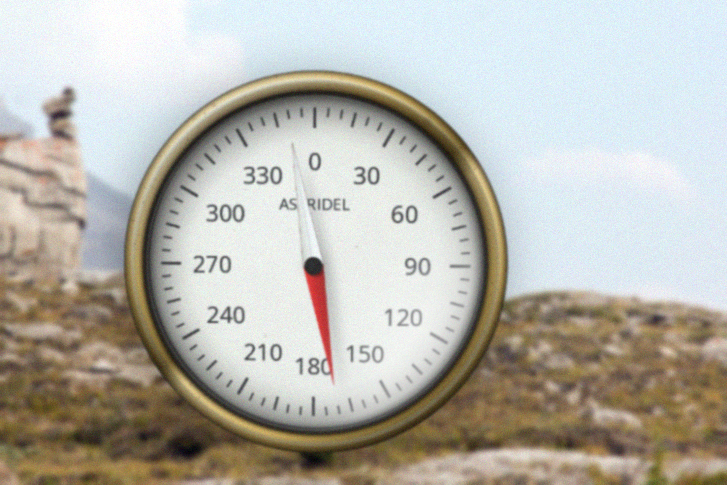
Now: 170
